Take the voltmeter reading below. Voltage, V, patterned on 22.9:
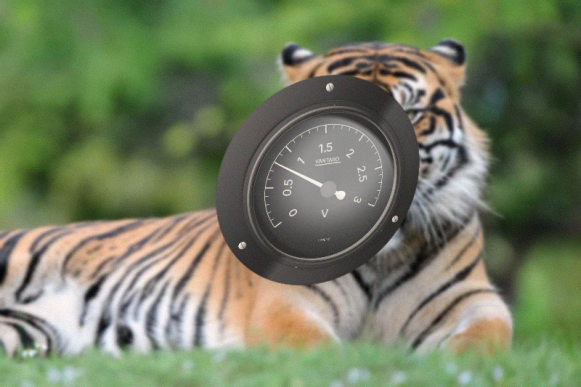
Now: 0.8
